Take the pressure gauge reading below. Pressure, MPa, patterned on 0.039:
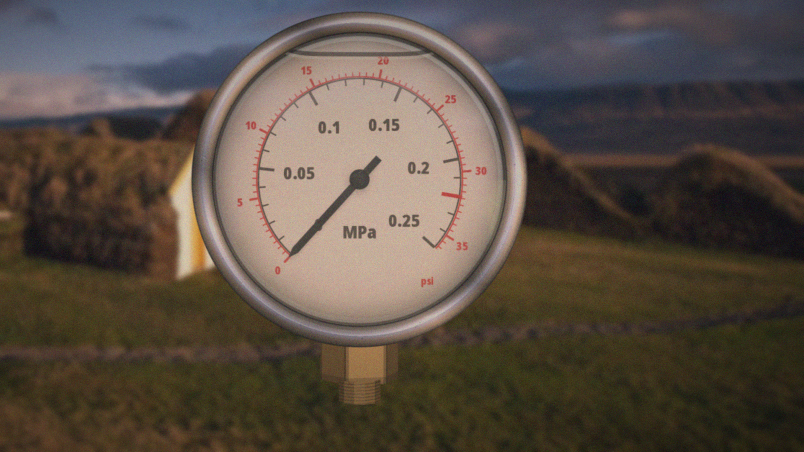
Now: 0
